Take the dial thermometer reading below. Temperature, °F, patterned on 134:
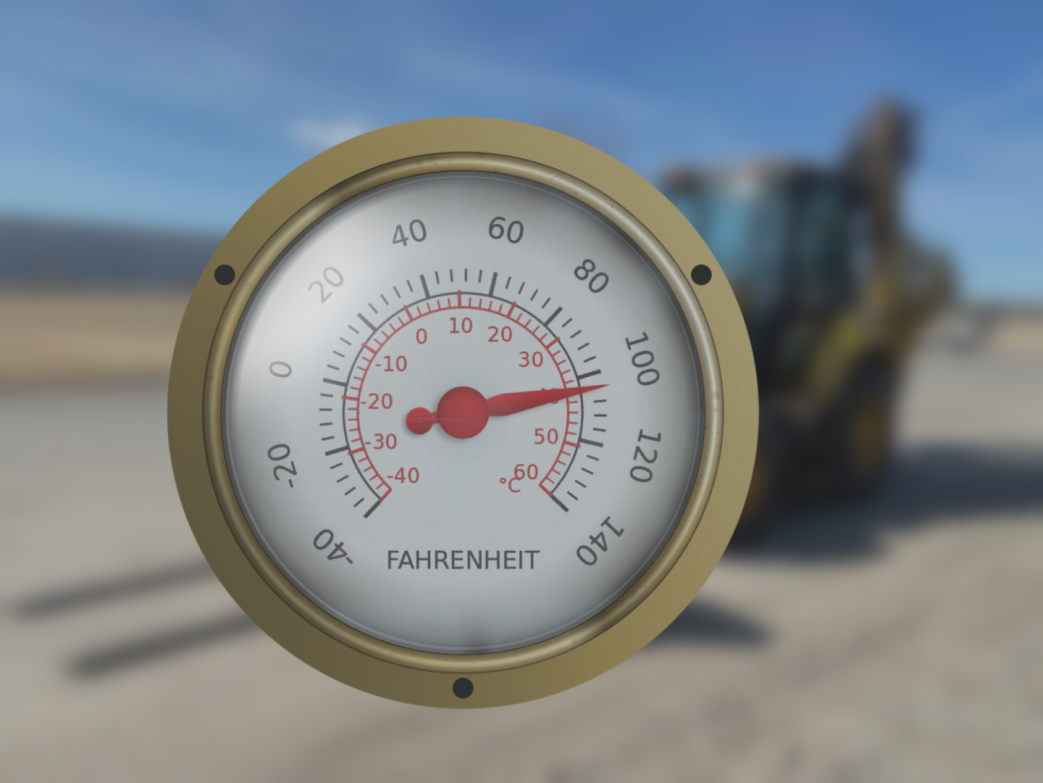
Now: 104
